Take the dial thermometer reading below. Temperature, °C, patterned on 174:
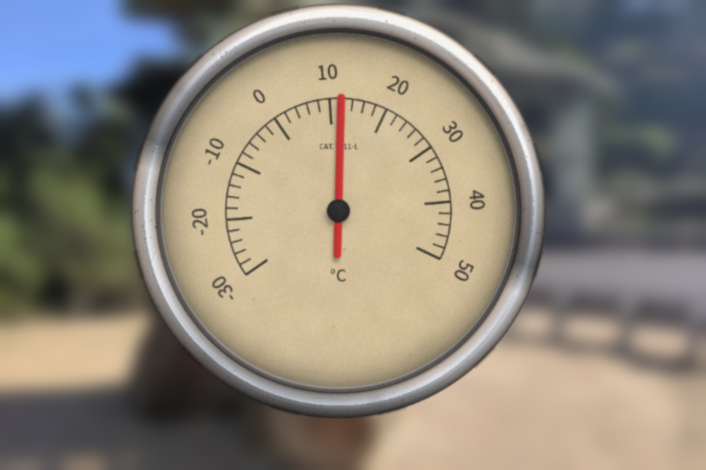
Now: 12
